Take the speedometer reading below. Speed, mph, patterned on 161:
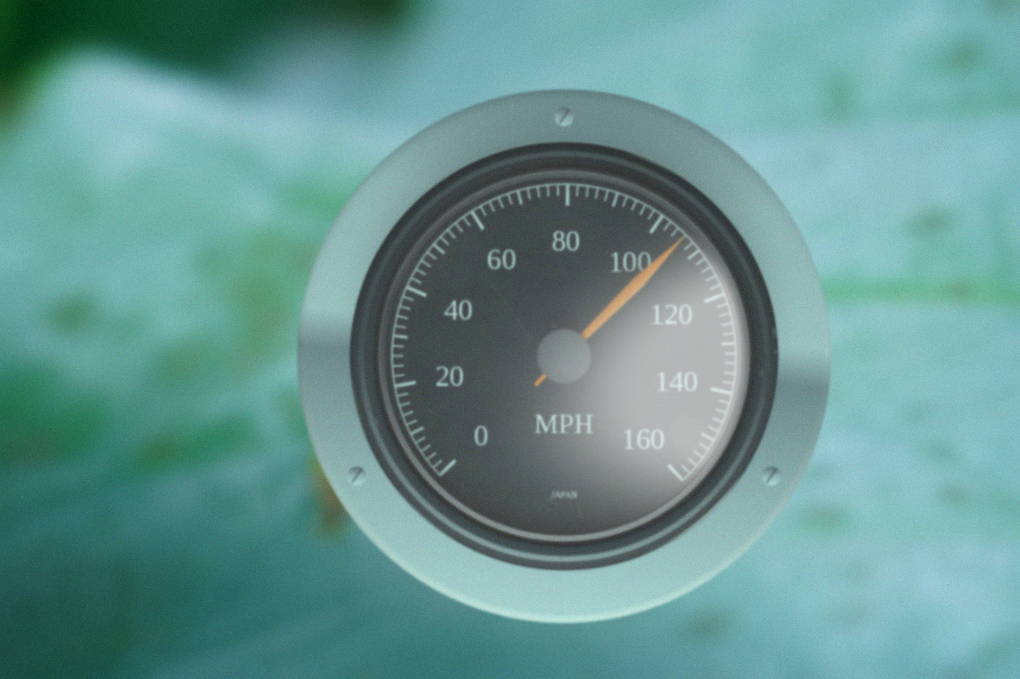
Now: 106
